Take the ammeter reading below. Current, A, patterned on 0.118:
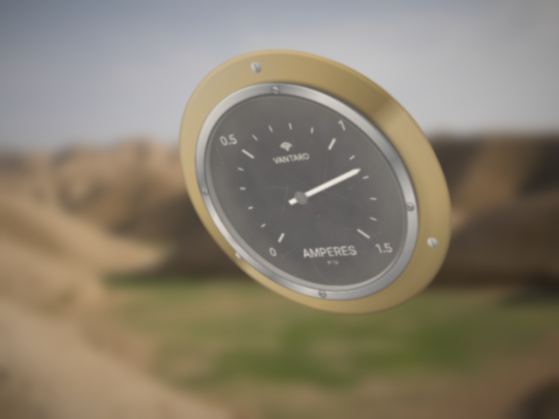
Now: 1.15
